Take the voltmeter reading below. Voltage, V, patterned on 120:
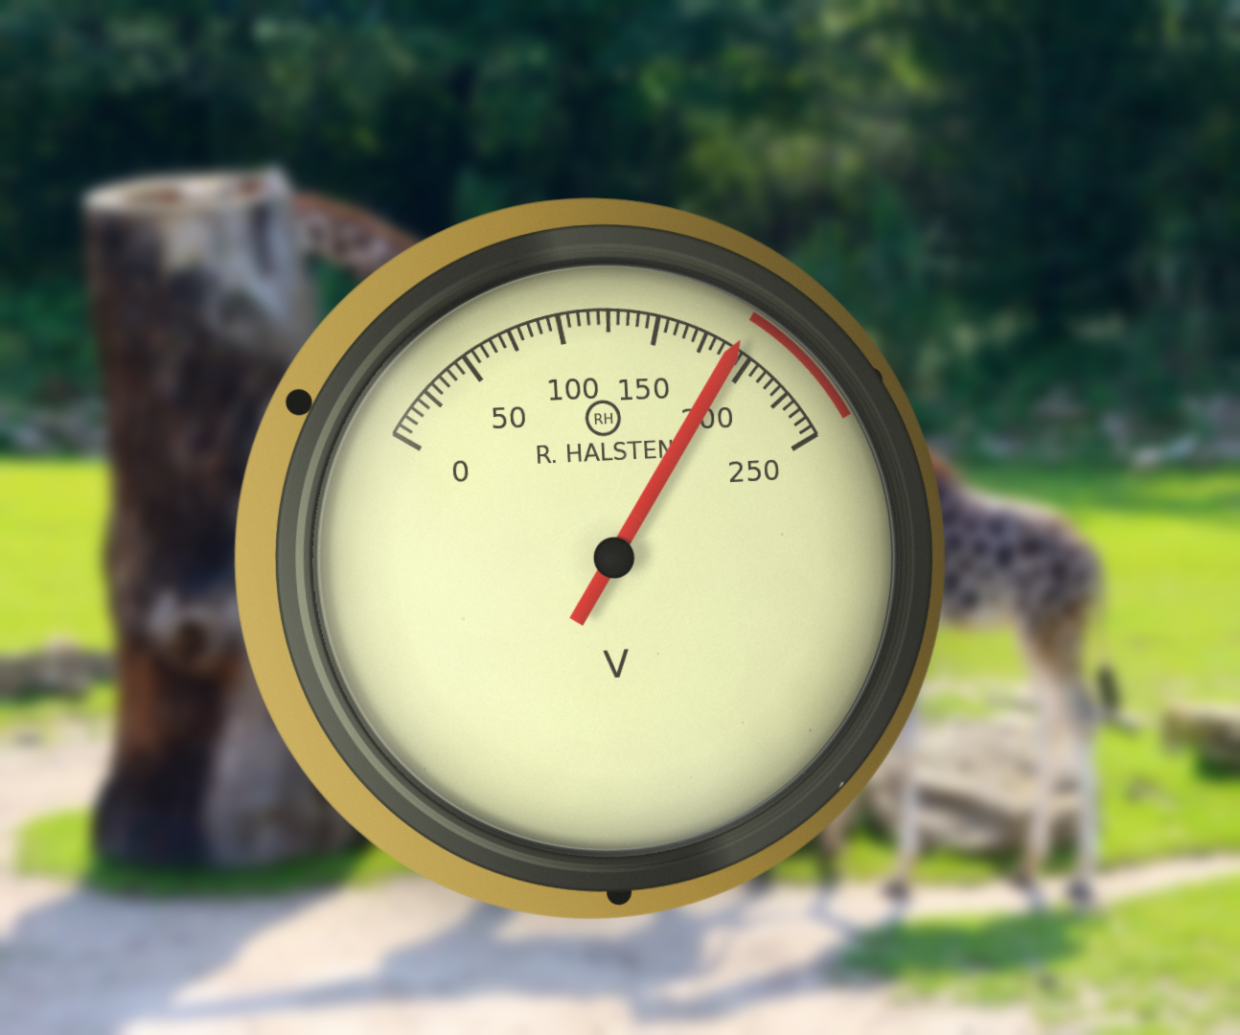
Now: 190
